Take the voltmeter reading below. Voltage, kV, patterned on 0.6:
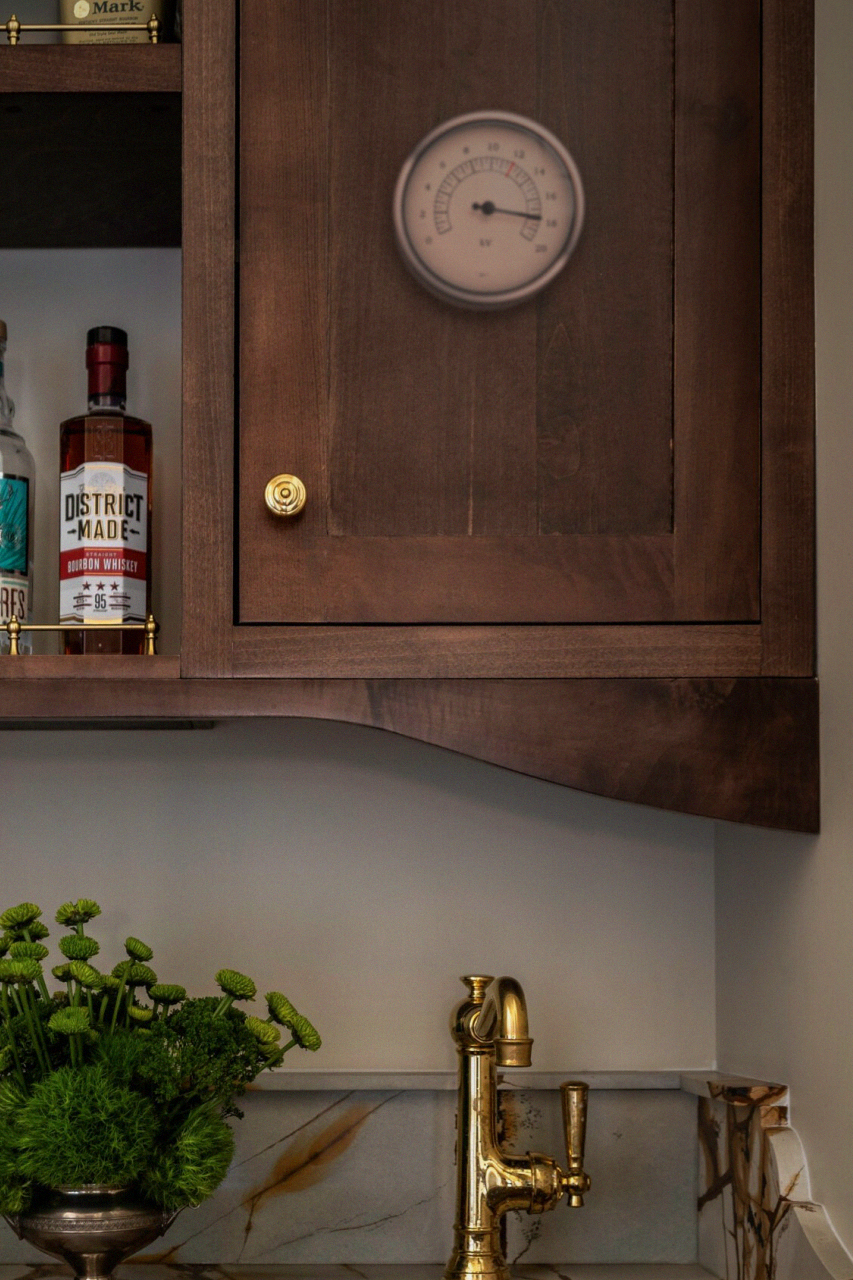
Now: 18
